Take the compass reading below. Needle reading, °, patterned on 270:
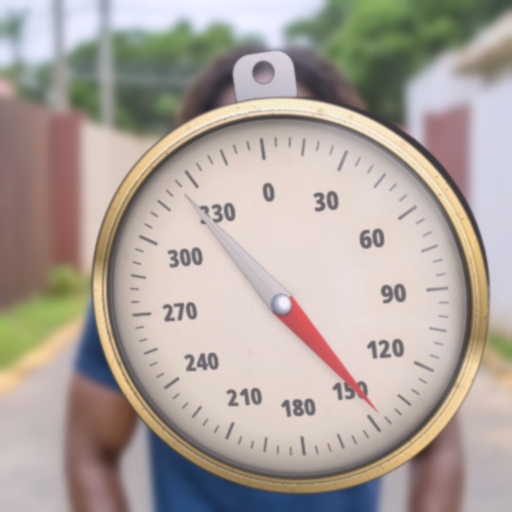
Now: 145
